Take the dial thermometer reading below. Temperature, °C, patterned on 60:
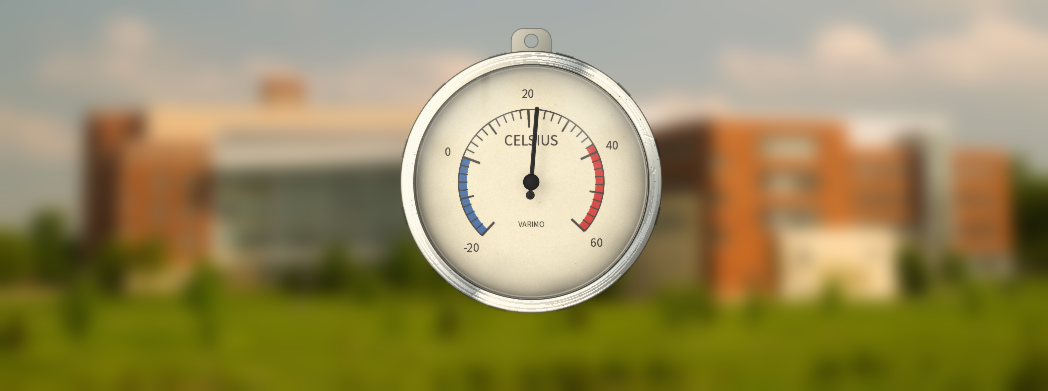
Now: 22
